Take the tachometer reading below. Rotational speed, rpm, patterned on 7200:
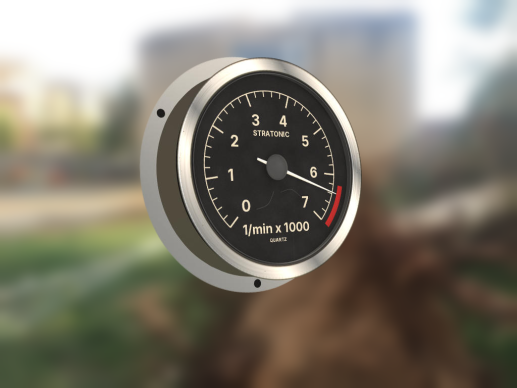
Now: 6400
